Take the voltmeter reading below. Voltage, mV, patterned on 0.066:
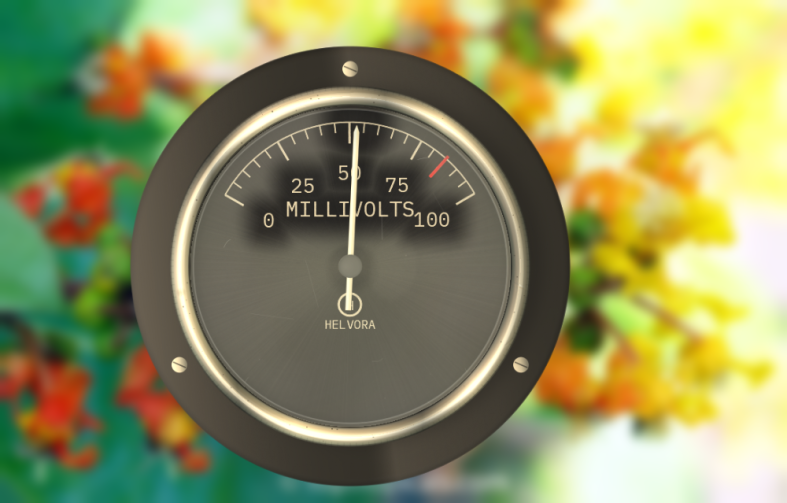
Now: 52.5
